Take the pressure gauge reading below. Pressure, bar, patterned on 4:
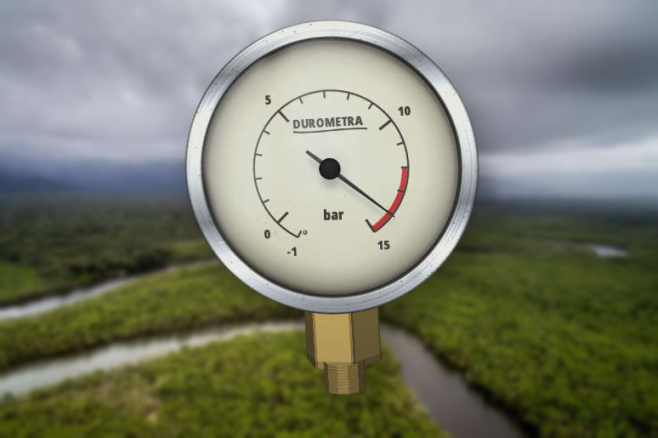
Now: 14
